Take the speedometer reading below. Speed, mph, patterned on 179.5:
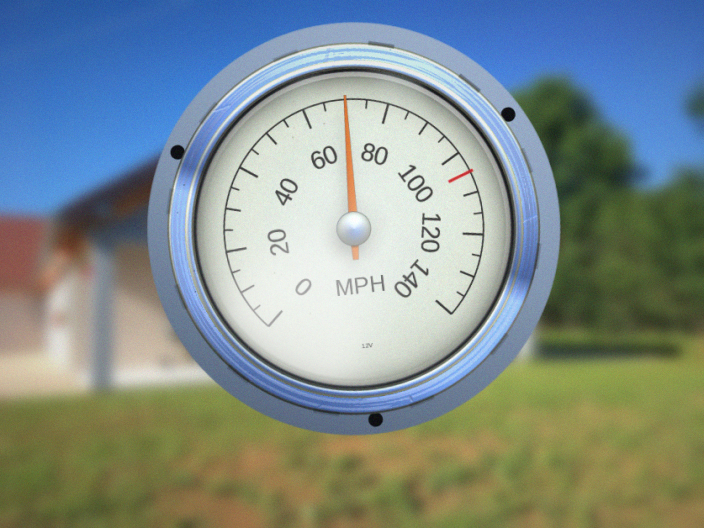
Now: 70
